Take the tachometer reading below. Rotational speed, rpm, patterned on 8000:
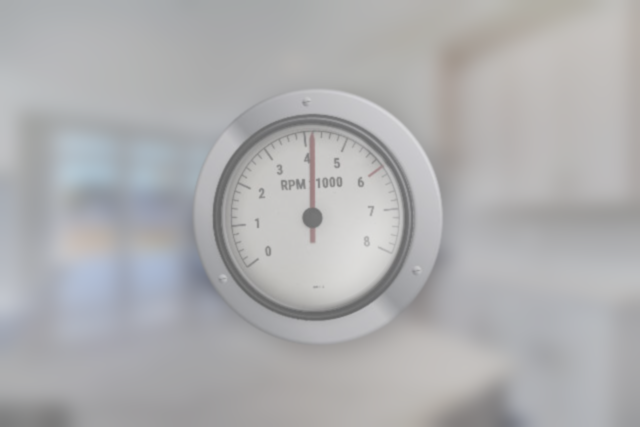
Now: 4200
